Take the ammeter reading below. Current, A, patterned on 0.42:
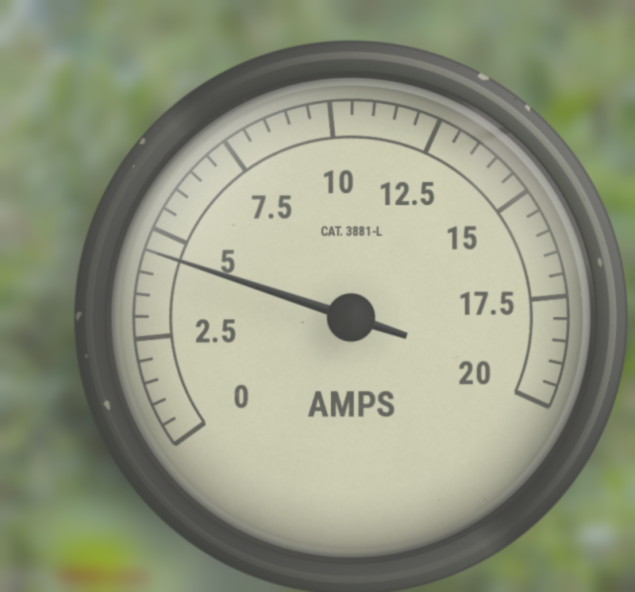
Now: 4.5
